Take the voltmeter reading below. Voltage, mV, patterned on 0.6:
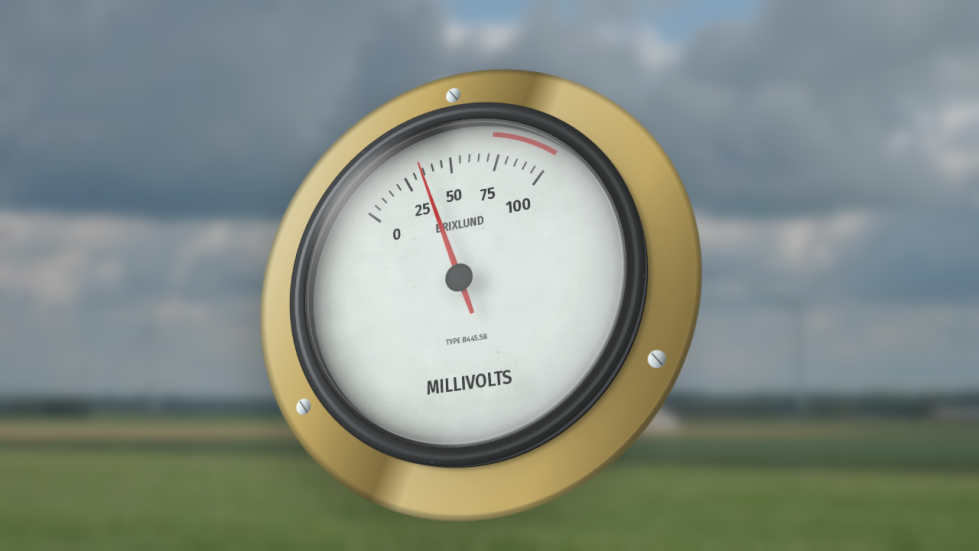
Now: 35
